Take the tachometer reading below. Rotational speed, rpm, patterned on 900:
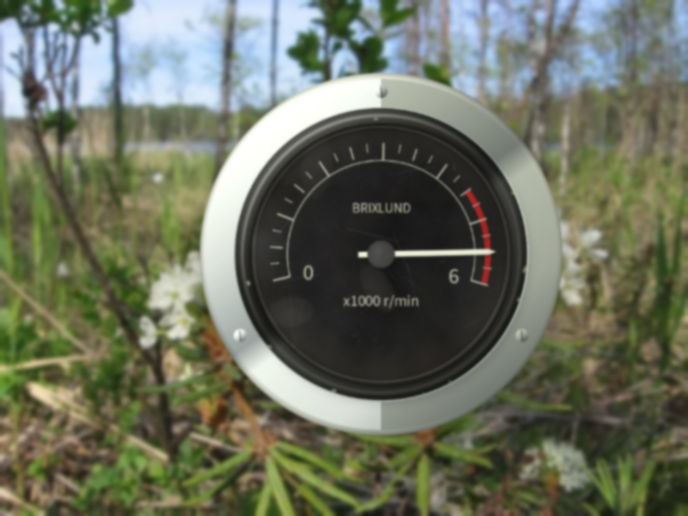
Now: 5500
